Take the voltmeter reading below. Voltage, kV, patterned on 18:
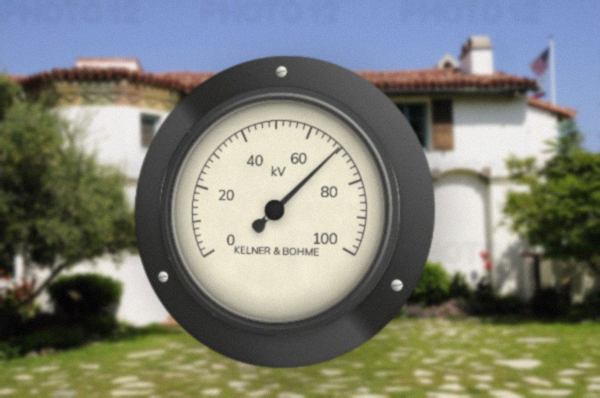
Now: 70
